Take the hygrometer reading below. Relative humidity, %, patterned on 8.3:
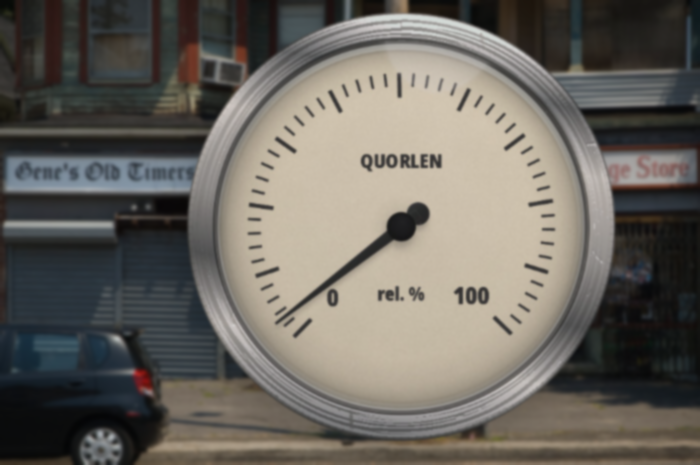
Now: 3
